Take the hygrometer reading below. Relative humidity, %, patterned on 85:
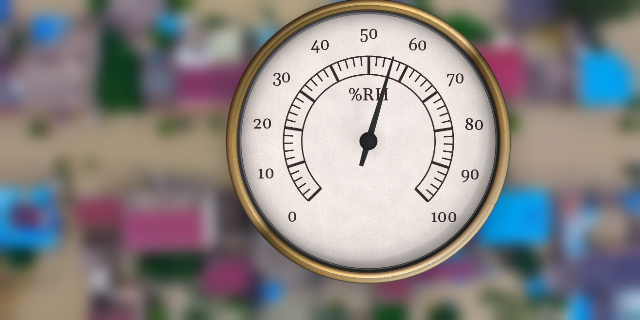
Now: 56
